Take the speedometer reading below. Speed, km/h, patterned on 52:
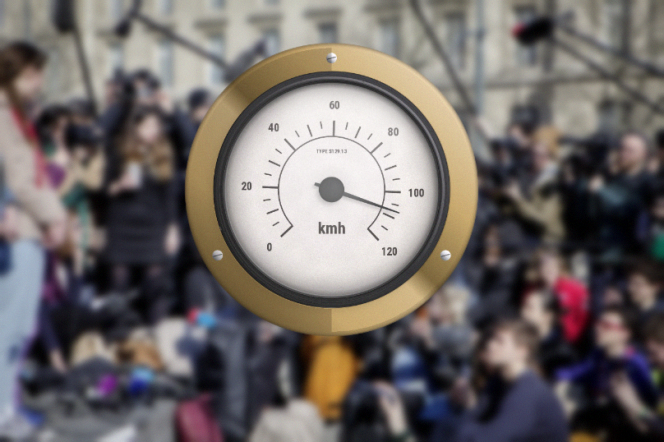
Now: 107.5
